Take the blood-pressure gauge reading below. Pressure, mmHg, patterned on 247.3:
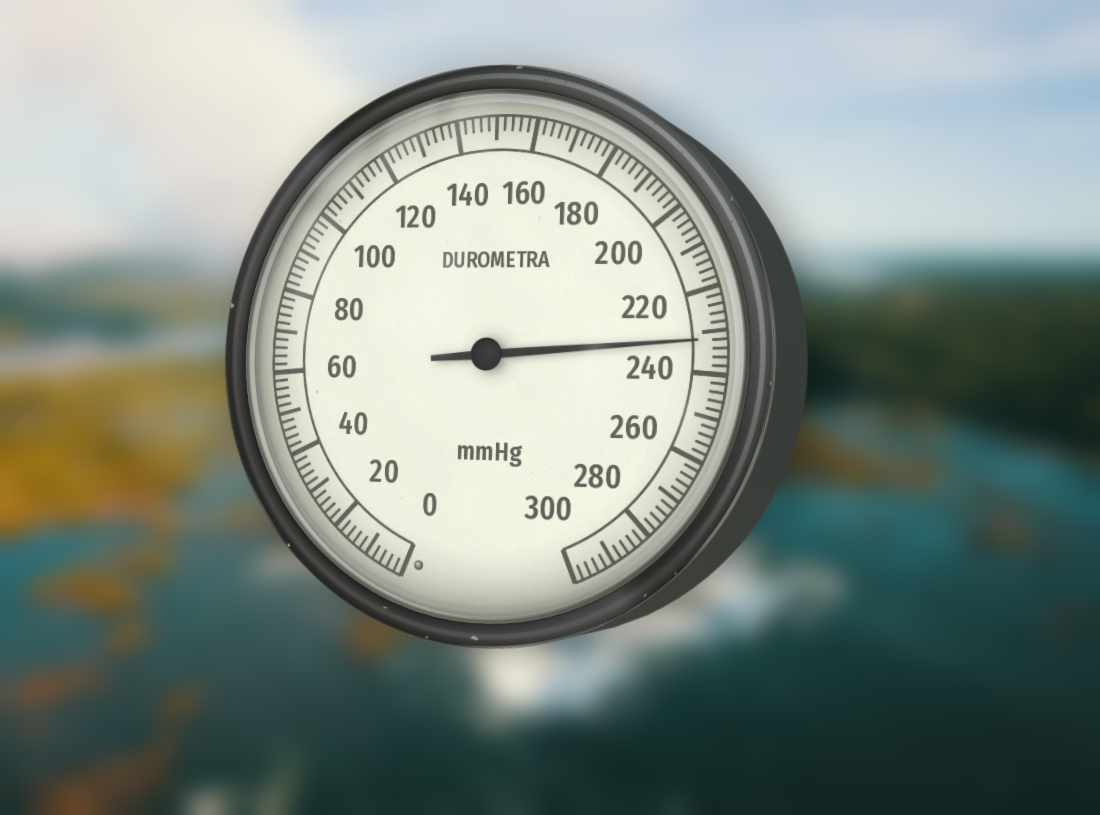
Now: 232
